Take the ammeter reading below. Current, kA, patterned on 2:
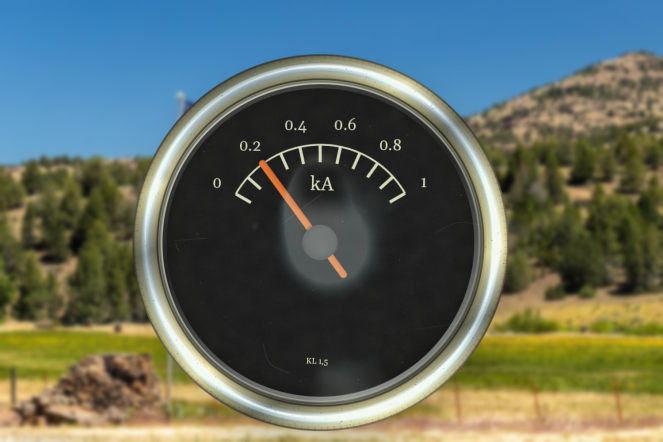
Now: 0.2
